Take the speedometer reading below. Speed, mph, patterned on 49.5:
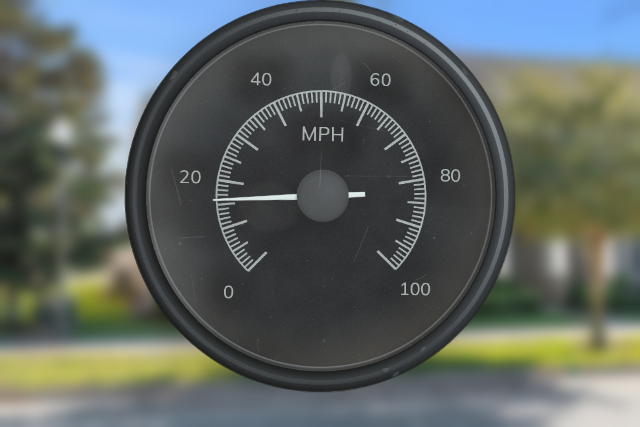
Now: 16
